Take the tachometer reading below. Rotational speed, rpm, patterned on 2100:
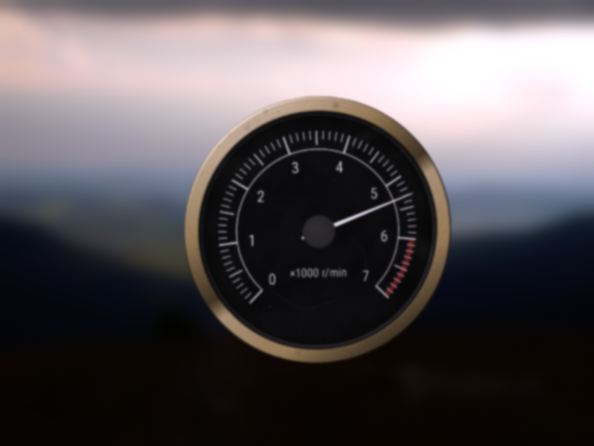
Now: 5300
